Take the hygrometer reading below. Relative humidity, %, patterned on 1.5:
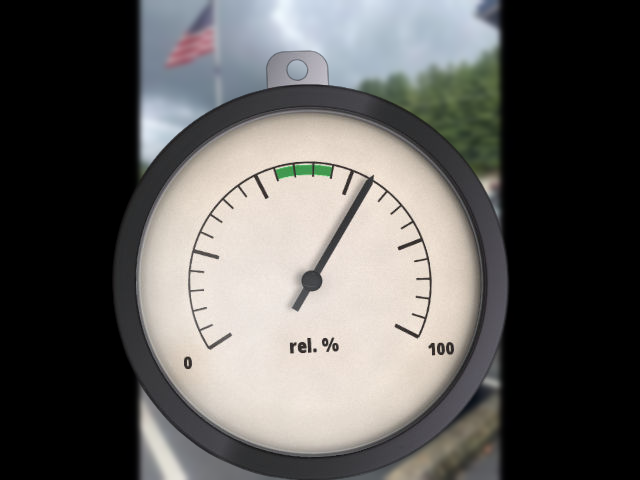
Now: 64
